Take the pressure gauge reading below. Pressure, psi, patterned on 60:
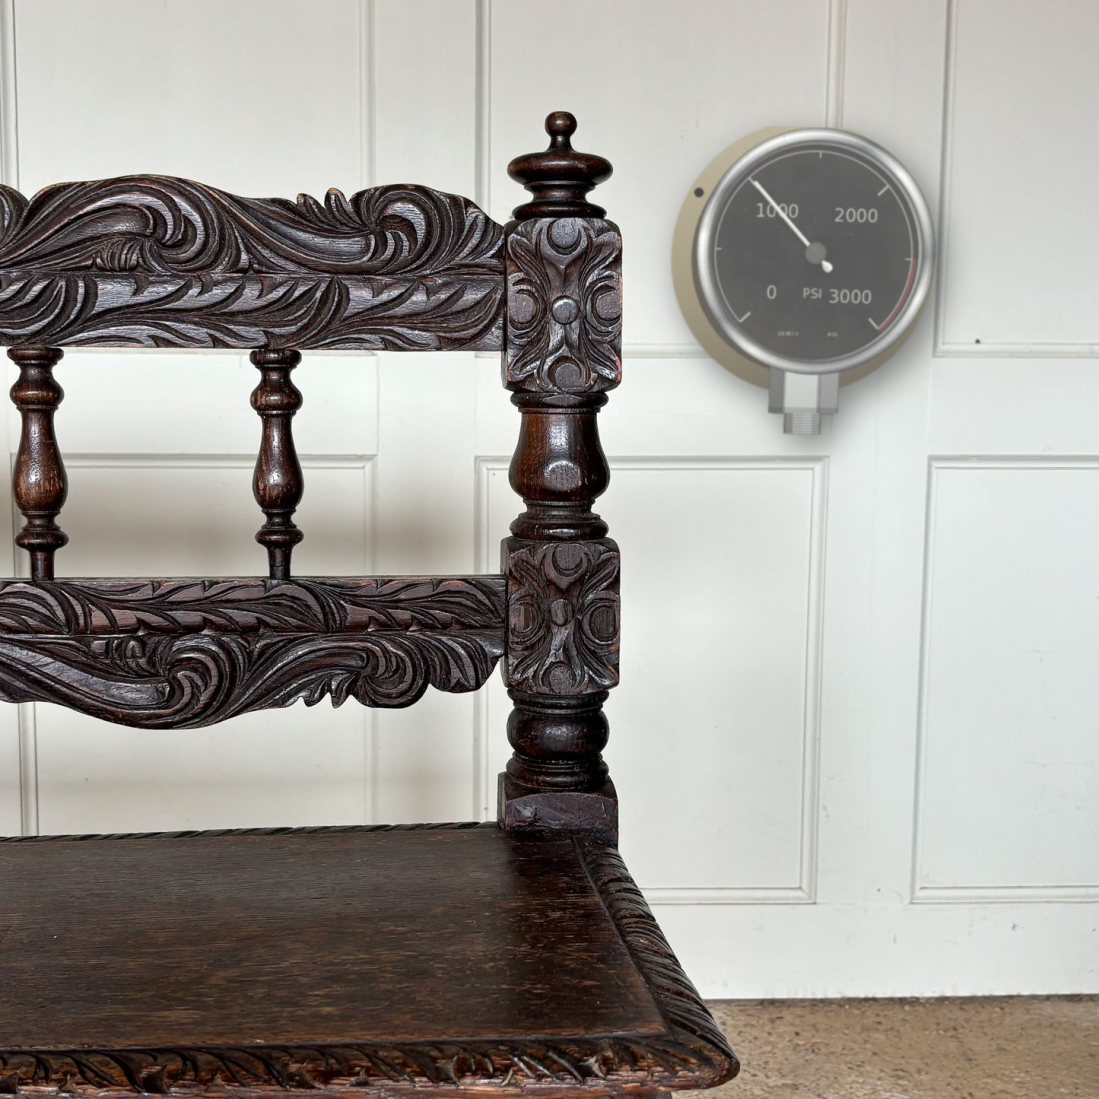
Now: 1000
